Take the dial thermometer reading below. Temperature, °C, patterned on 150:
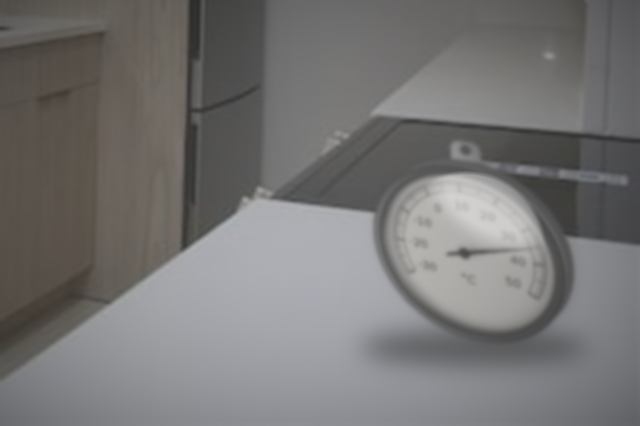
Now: 35
